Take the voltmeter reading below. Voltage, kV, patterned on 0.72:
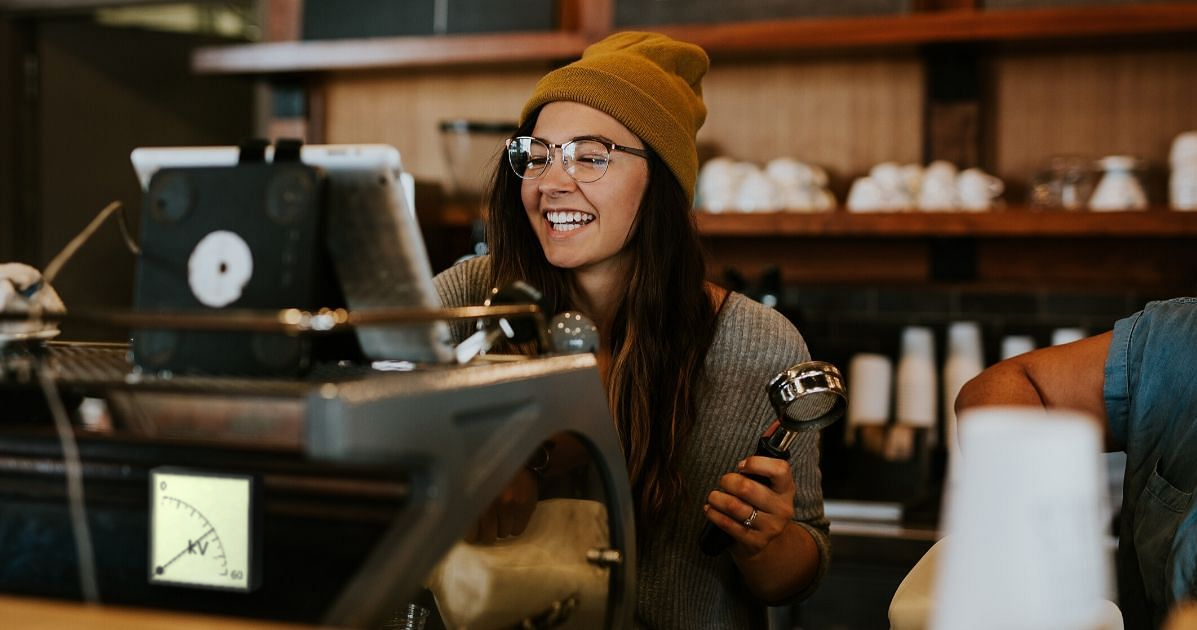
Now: 35
